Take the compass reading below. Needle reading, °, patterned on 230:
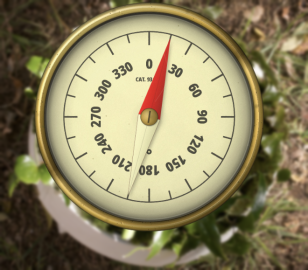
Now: 15
